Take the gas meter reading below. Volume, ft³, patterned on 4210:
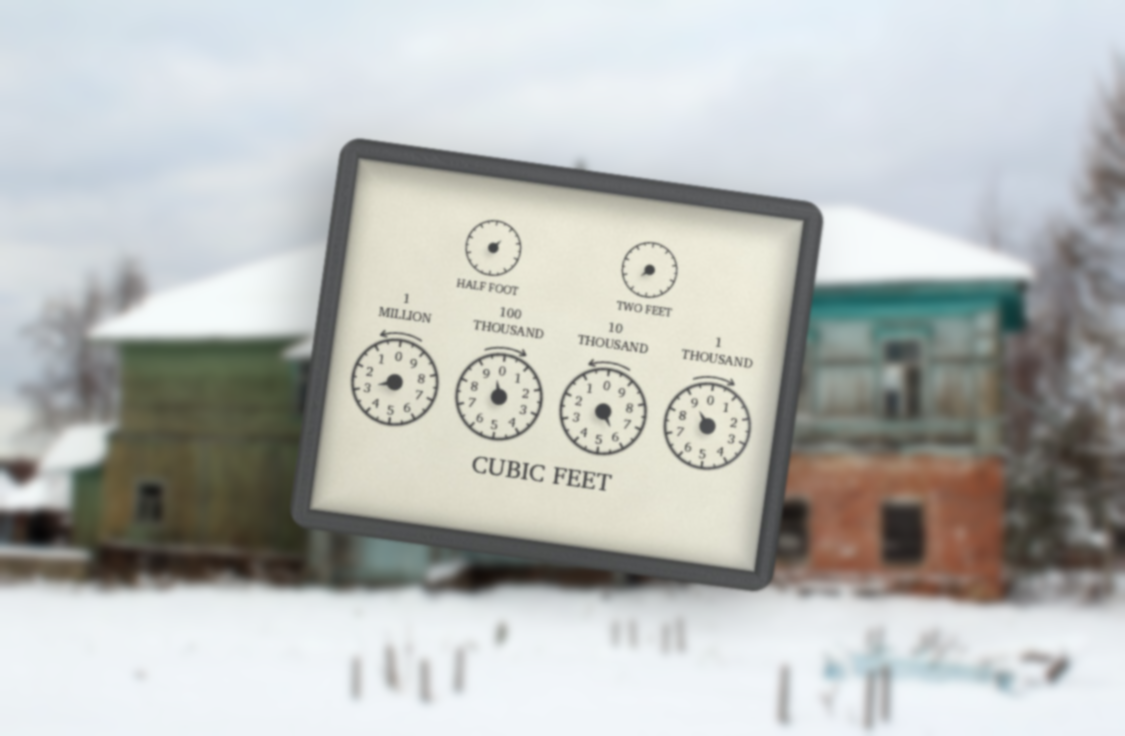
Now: 295900
